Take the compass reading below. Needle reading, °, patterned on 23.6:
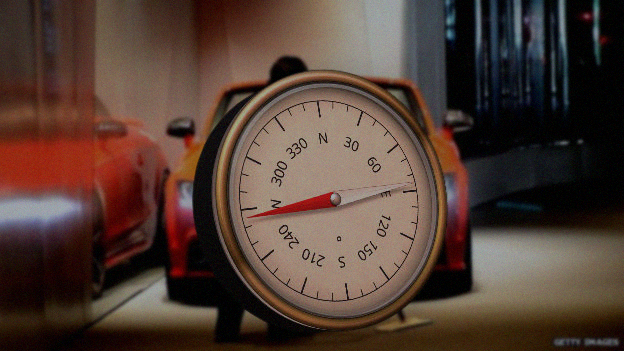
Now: 265
